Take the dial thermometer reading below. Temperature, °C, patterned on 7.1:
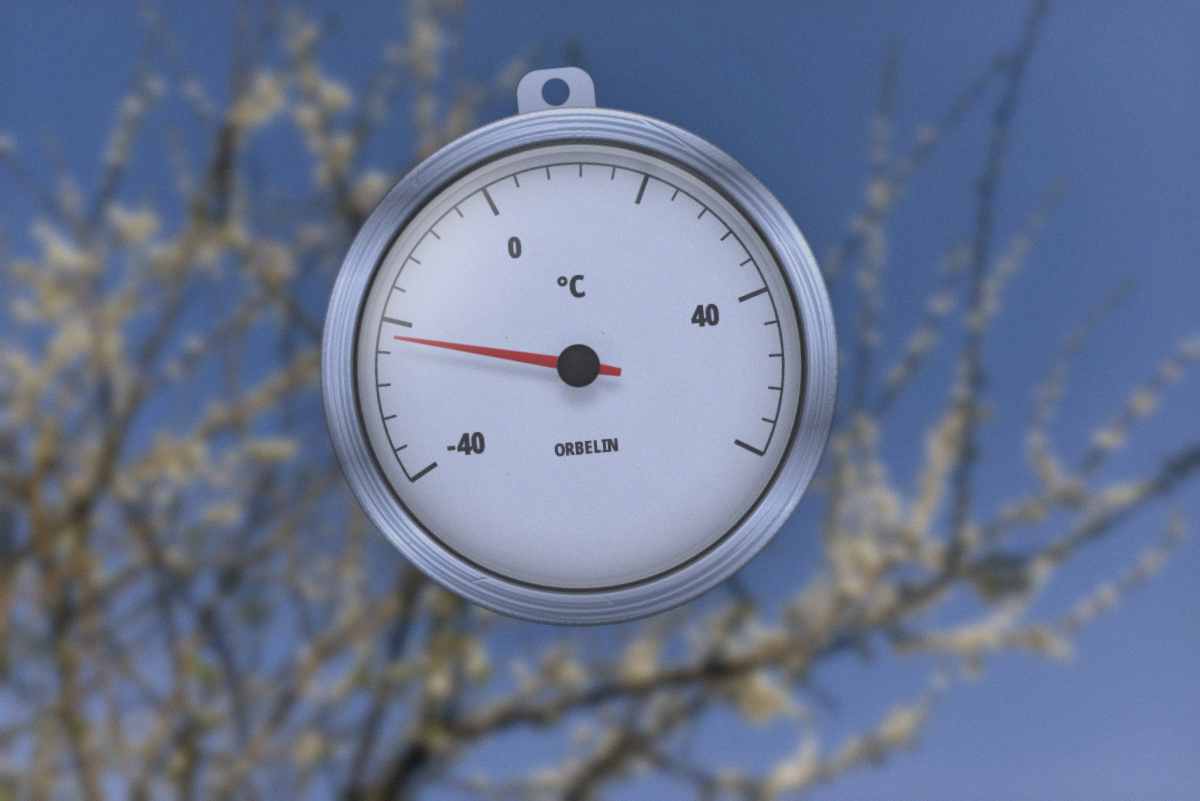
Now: -22
